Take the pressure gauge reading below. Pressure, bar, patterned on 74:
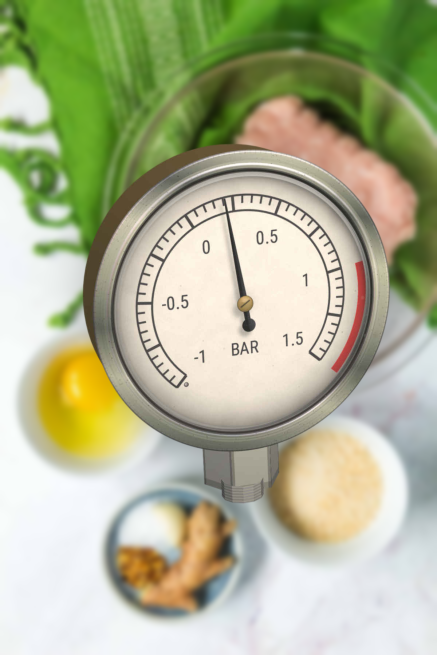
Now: 0.2
